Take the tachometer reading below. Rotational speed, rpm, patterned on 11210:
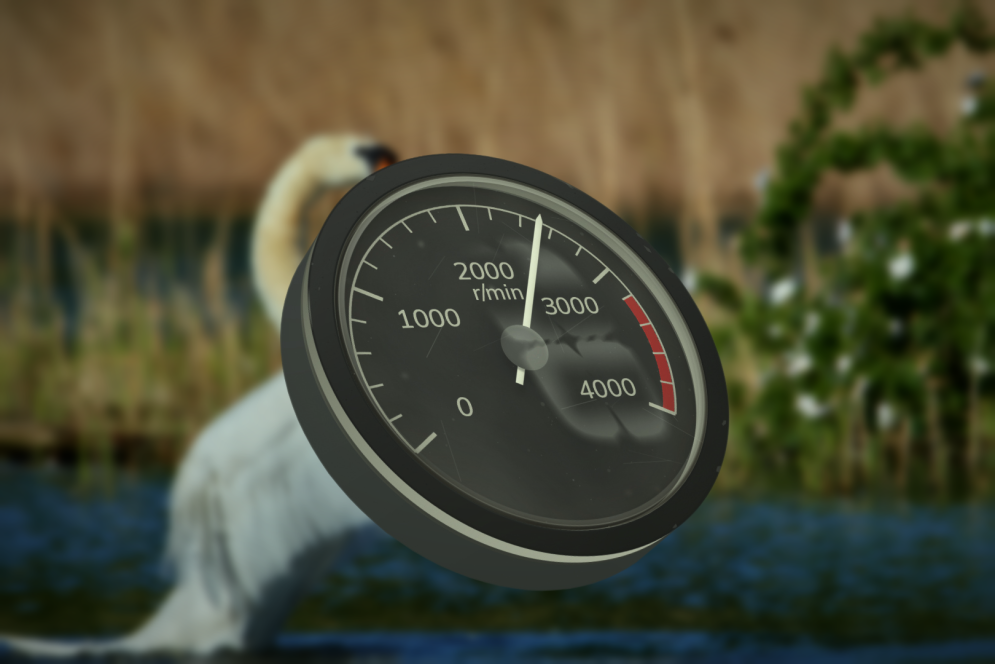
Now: 2500
